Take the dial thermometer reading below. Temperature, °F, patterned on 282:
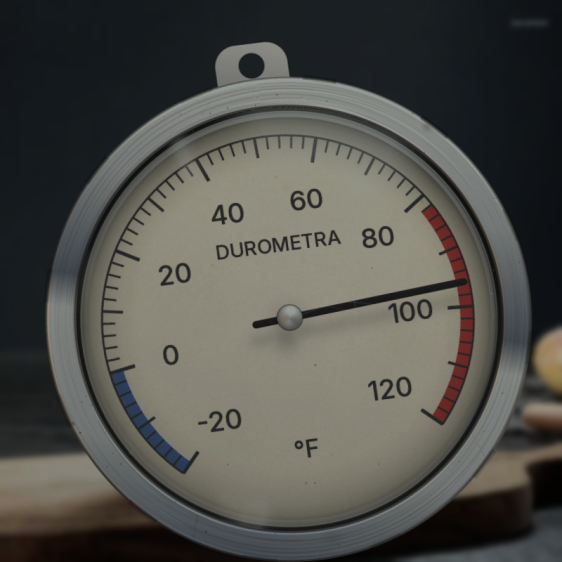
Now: 96
